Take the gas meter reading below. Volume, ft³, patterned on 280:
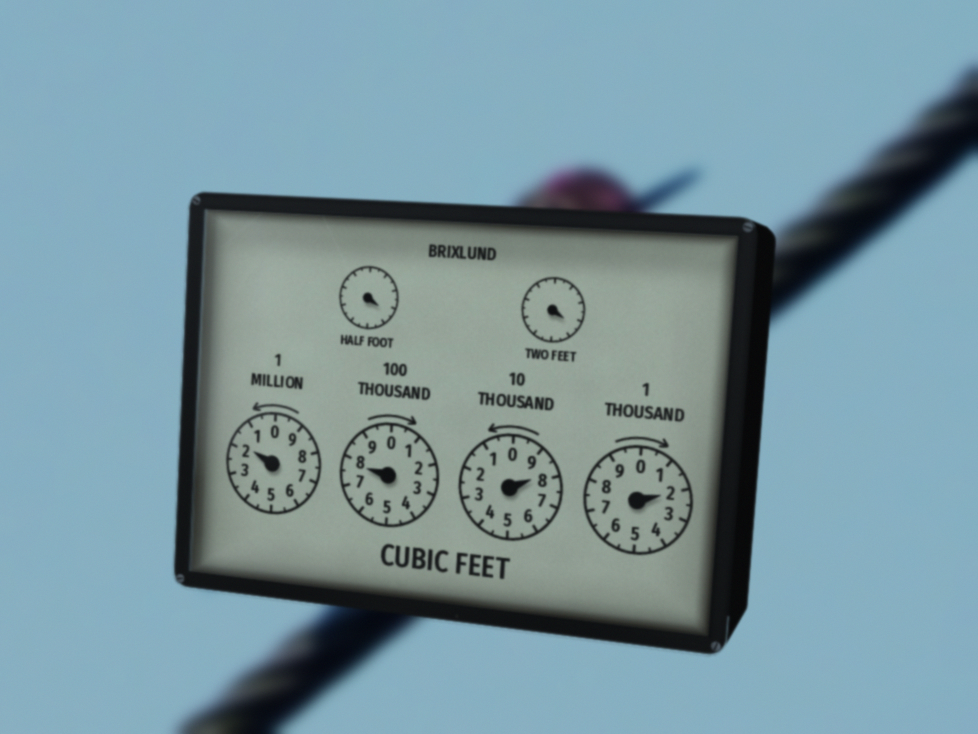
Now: 178200
